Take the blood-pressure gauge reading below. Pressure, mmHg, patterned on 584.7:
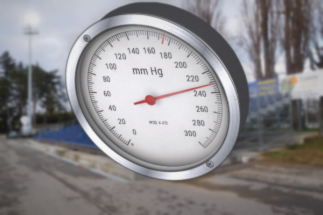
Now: 230
